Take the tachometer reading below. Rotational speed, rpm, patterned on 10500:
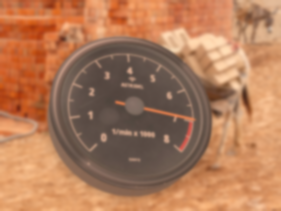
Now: 7000
